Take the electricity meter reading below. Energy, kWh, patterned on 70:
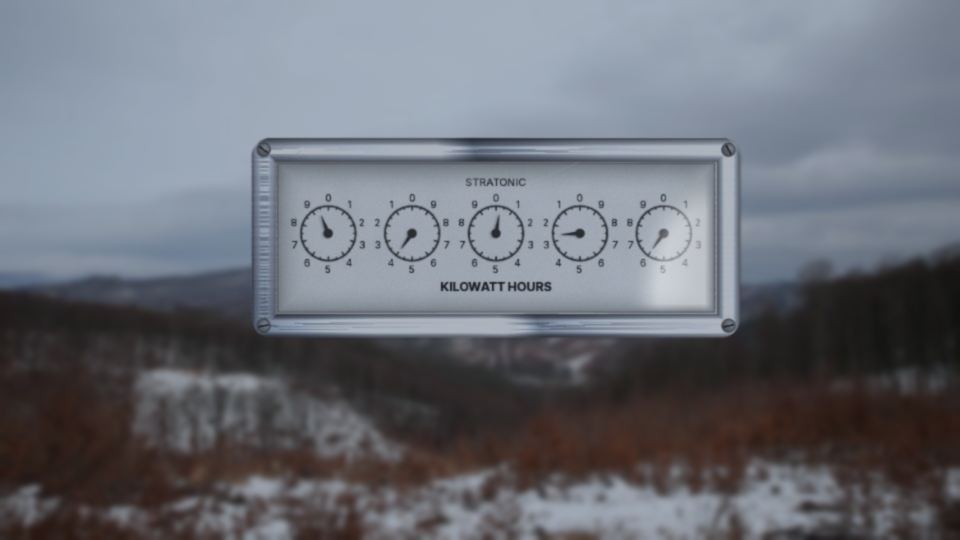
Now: 94026
